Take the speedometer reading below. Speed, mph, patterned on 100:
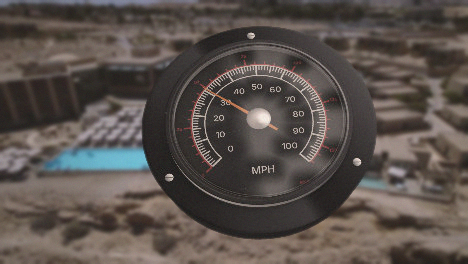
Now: 30
